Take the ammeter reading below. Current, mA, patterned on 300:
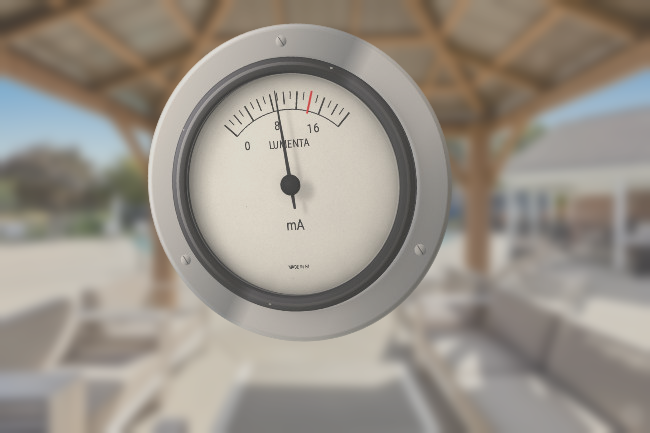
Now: 9
